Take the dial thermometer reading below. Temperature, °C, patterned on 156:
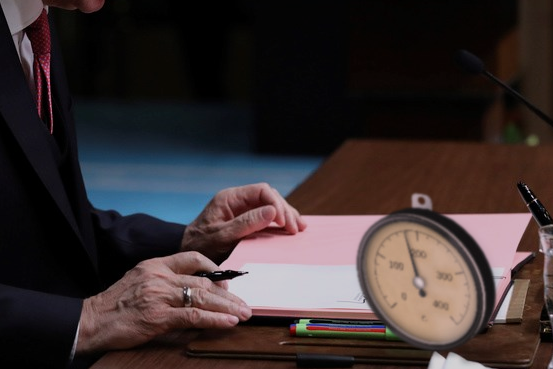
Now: 180
